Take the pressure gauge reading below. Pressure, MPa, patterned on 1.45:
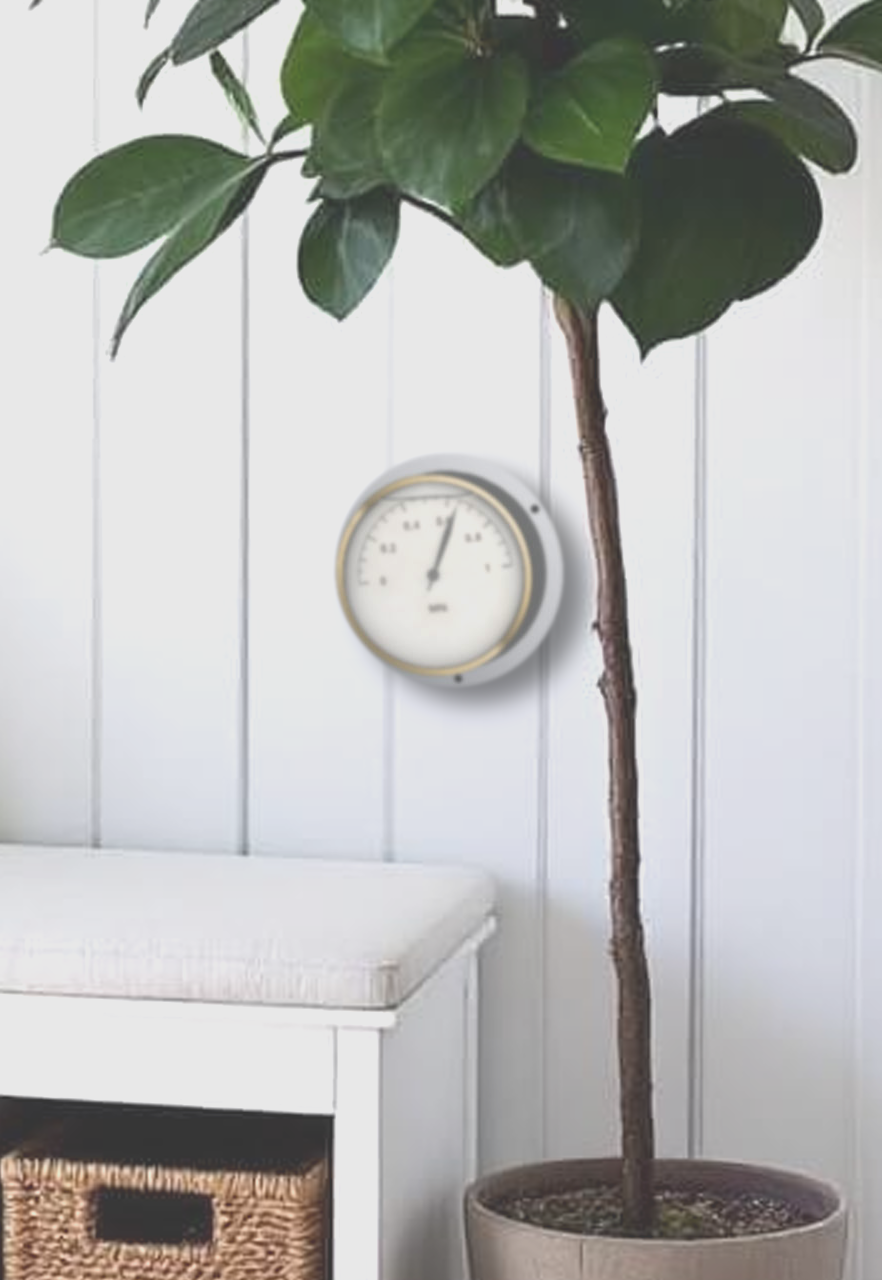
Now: 0.65
